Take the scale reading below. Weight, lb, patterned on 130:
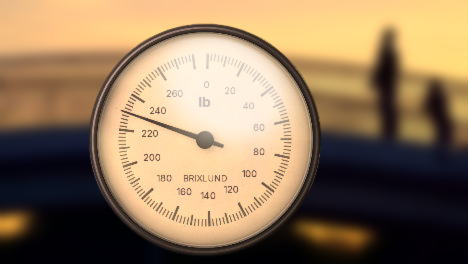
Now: 230
